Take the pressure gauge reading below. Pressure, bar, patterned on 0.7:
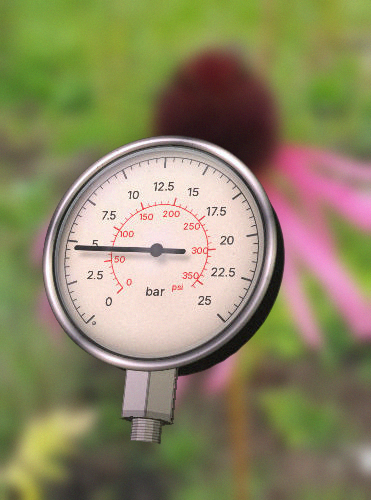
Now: 4.5
